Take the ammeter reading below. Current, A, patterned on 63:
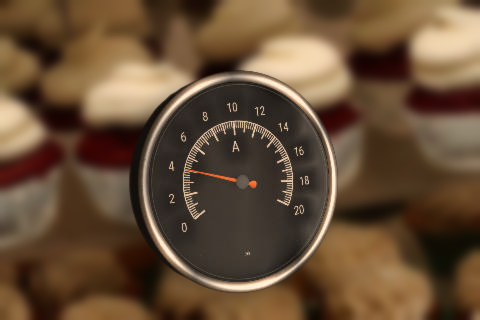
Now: 4
